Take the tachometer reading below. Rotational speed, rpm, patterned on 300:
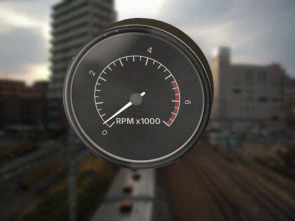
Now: 250
